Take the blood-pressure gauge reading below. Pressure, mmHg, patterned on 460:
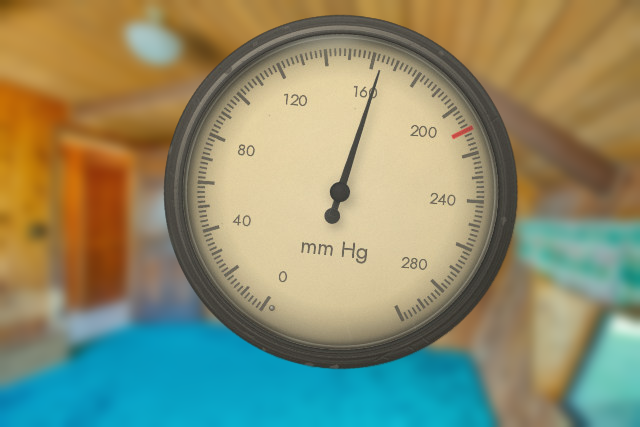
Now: 164
